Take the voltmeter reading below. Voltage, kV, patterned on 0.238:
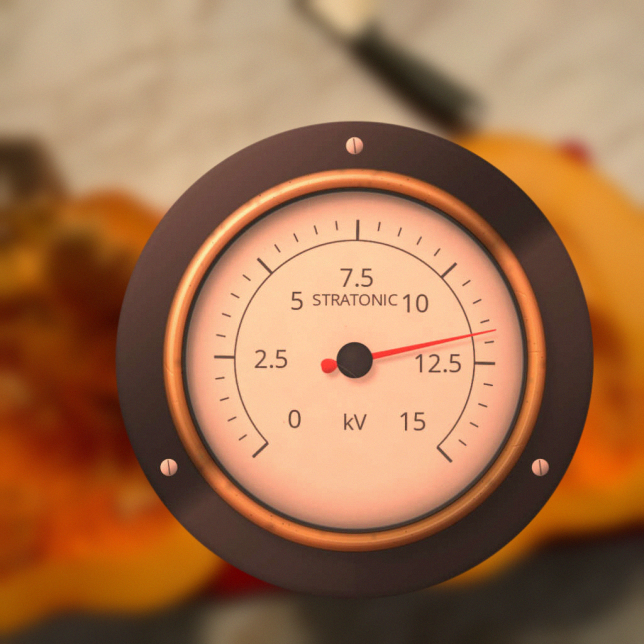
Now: 11.75
